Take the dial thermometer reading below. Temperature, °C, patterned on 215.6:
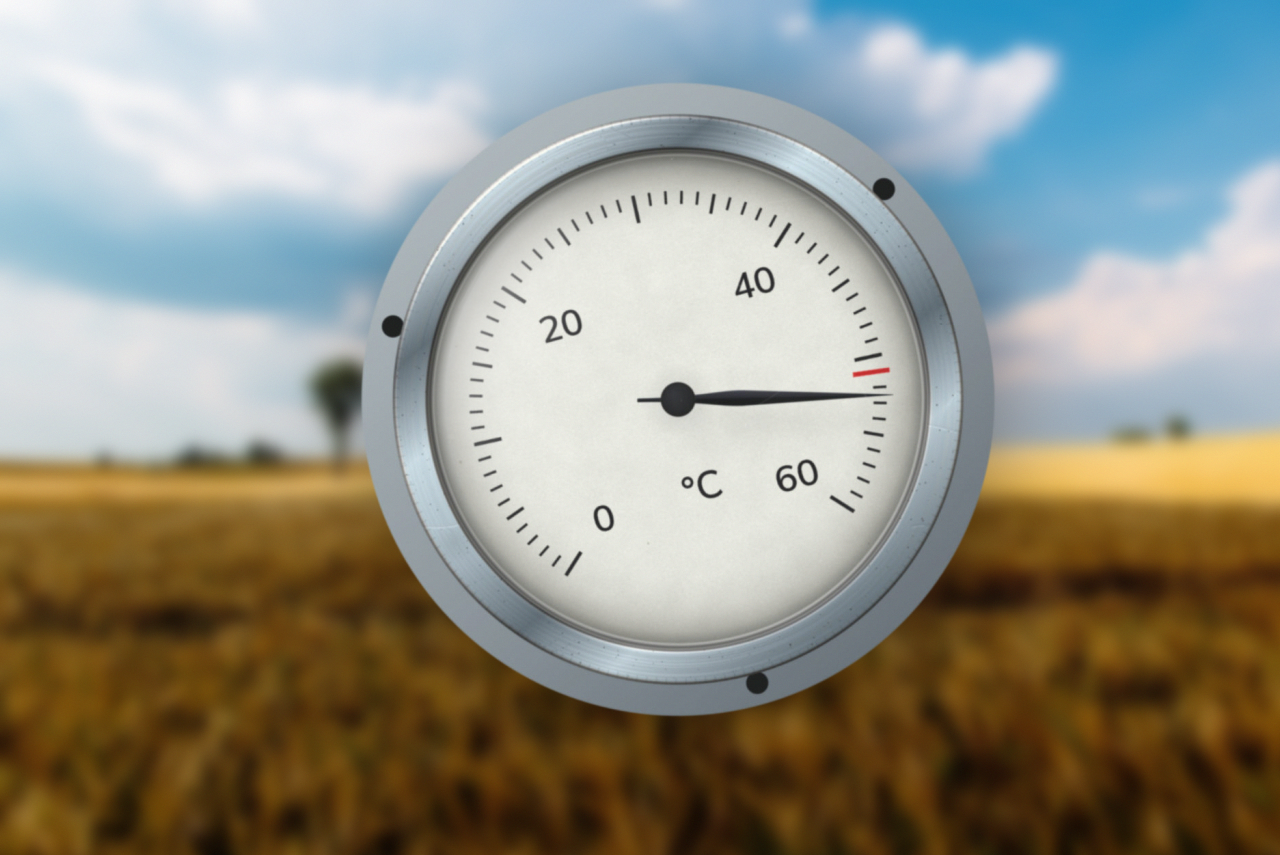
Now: 52.5
